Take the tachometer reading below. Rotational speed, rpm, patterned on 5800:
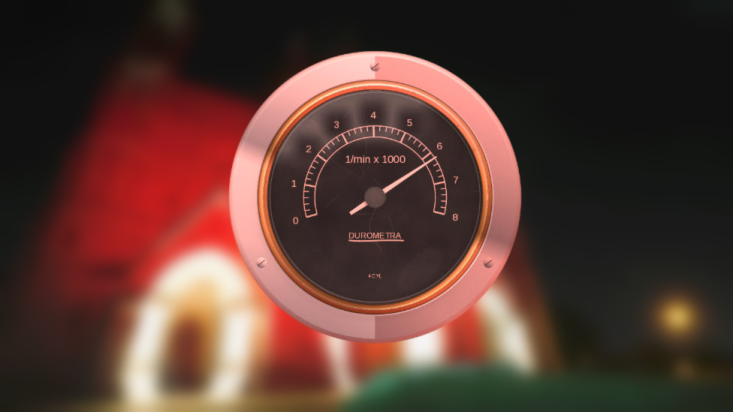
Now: 6200
